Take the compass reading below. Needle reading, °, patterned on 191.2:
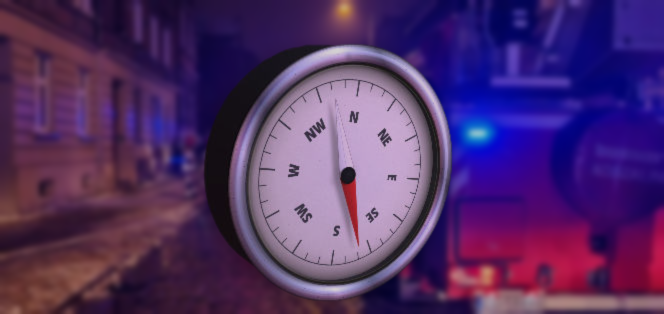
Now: 160
